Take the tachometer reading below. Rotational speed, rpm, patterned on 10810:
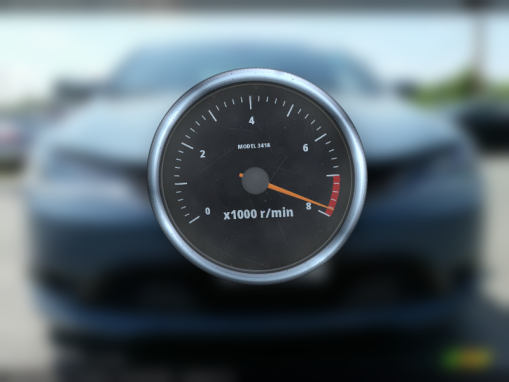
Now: 7800
